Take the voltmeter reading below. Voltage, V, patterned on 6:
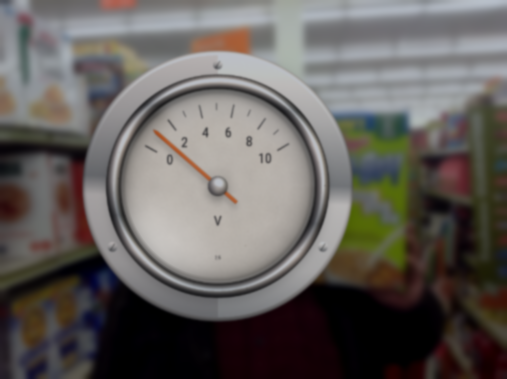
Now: 1
